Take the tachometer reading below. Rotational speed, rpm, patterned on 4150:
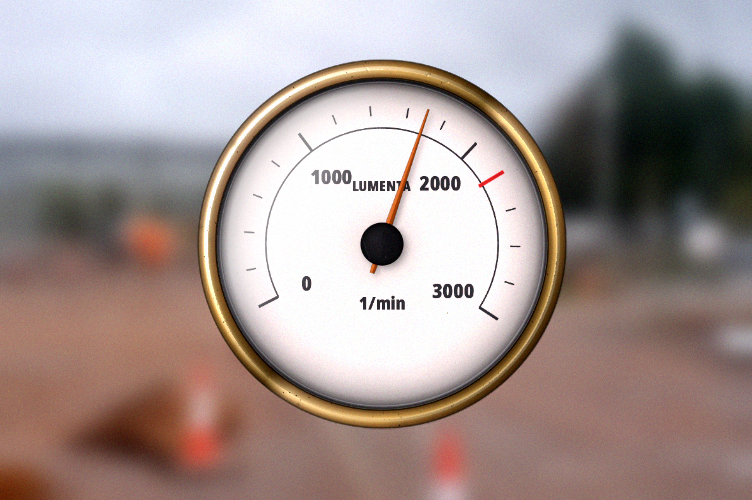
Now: 1700
